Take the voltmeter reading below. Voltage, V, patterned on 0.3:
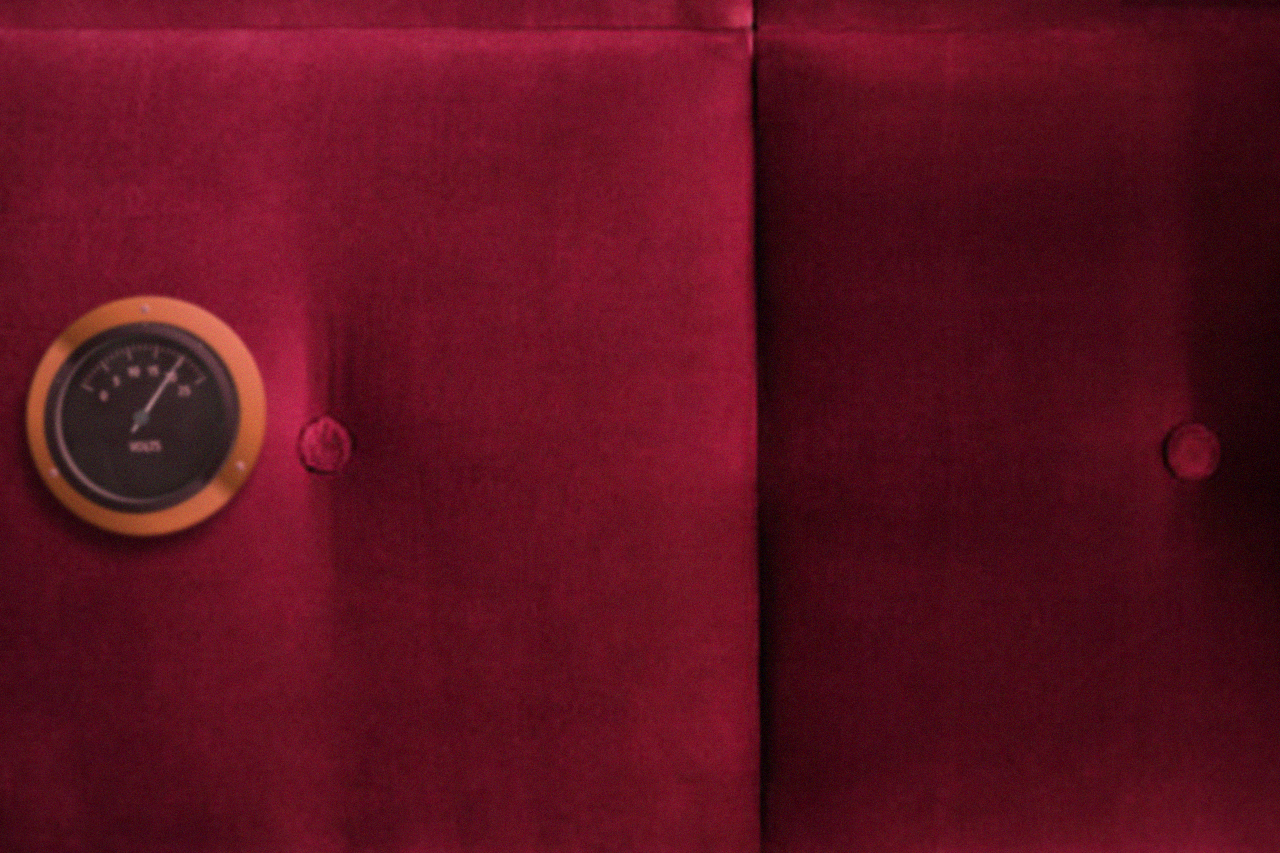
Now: 20
